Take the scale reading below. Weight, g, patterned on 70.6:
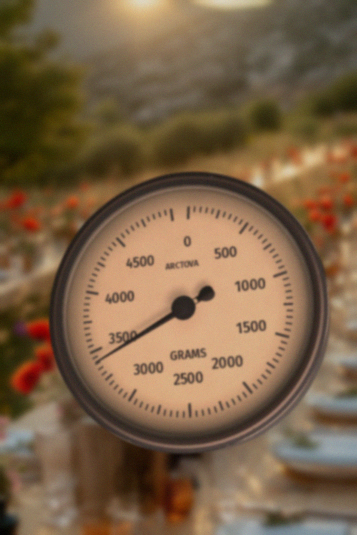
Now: 3400
